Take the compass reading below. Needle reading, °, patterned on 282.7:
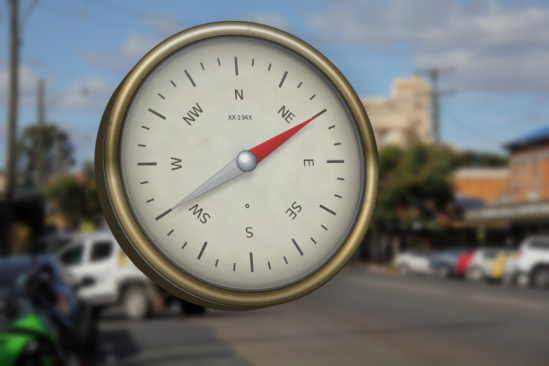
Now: 60
